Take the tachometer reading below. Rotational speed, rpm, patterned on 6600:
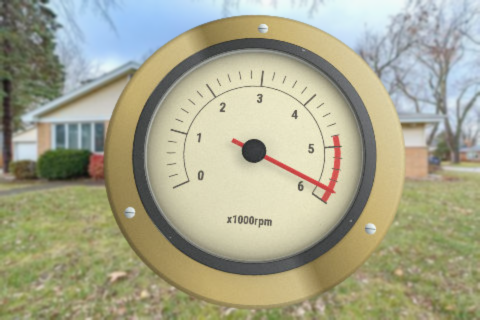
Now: 5800
